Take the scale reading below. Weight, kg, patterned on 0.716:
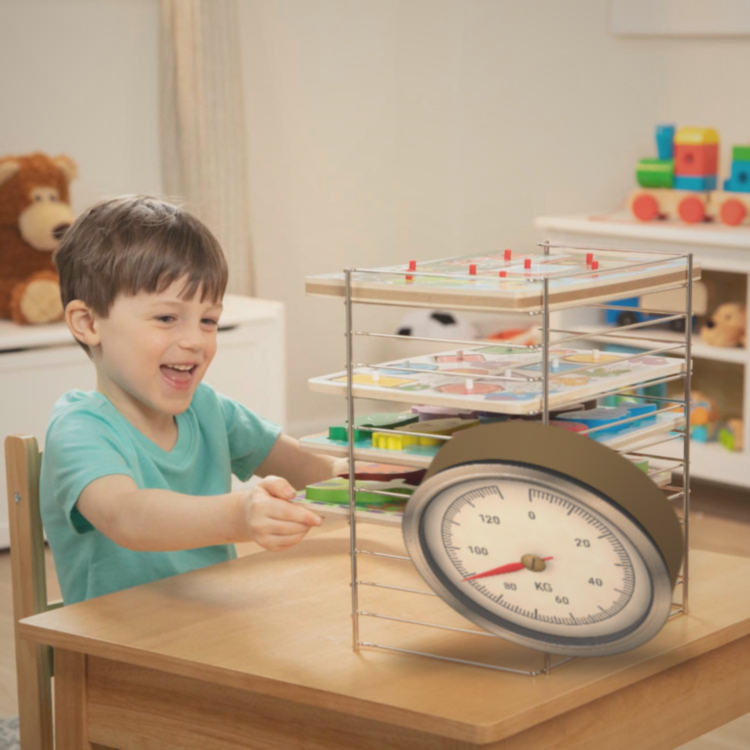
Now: 90
